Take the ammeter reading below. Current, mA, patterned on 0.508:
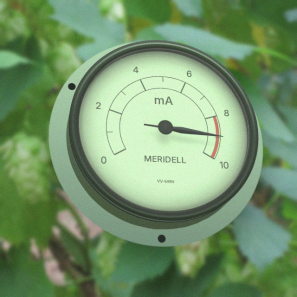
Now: 9
